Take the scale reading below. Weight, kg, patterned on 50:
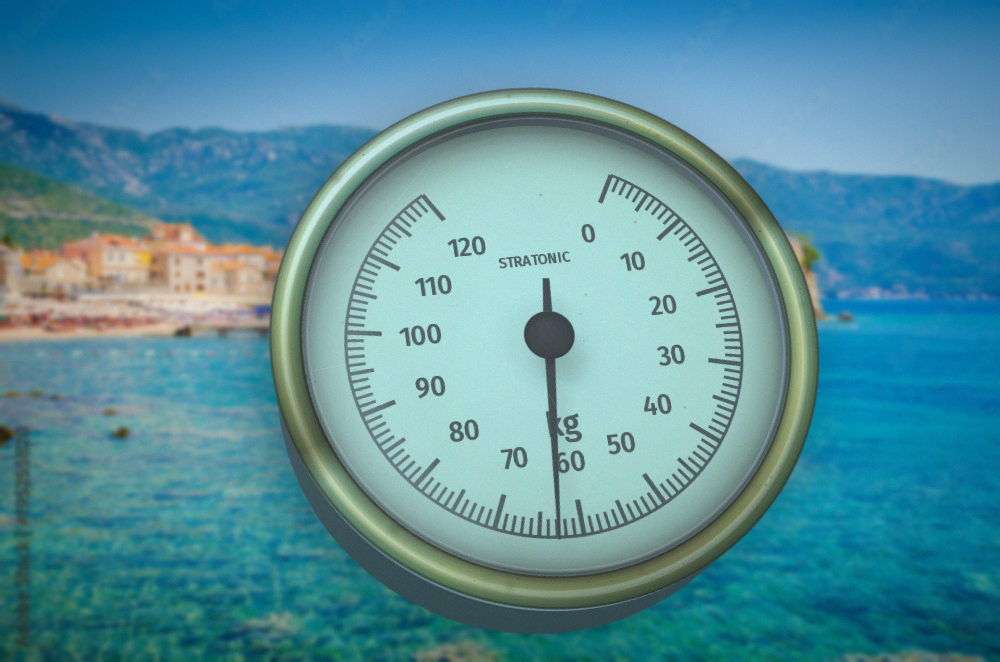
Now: 63
